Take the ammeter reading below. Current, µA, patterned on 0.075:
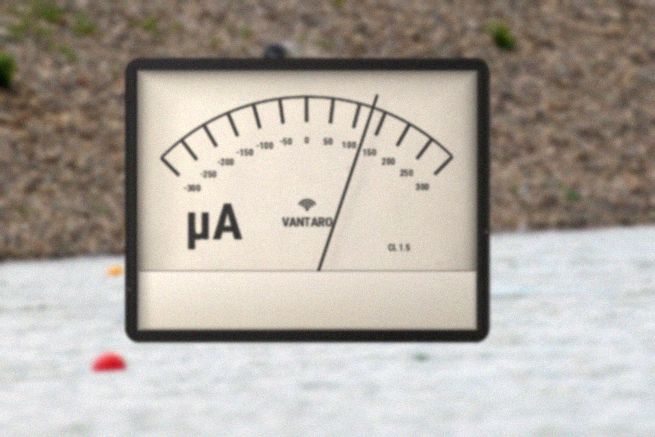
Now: 125
